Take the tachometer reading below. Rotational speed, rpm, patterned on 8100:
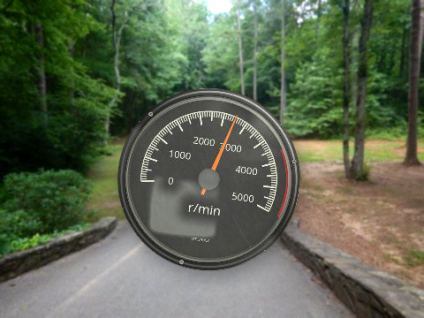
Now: 2750
